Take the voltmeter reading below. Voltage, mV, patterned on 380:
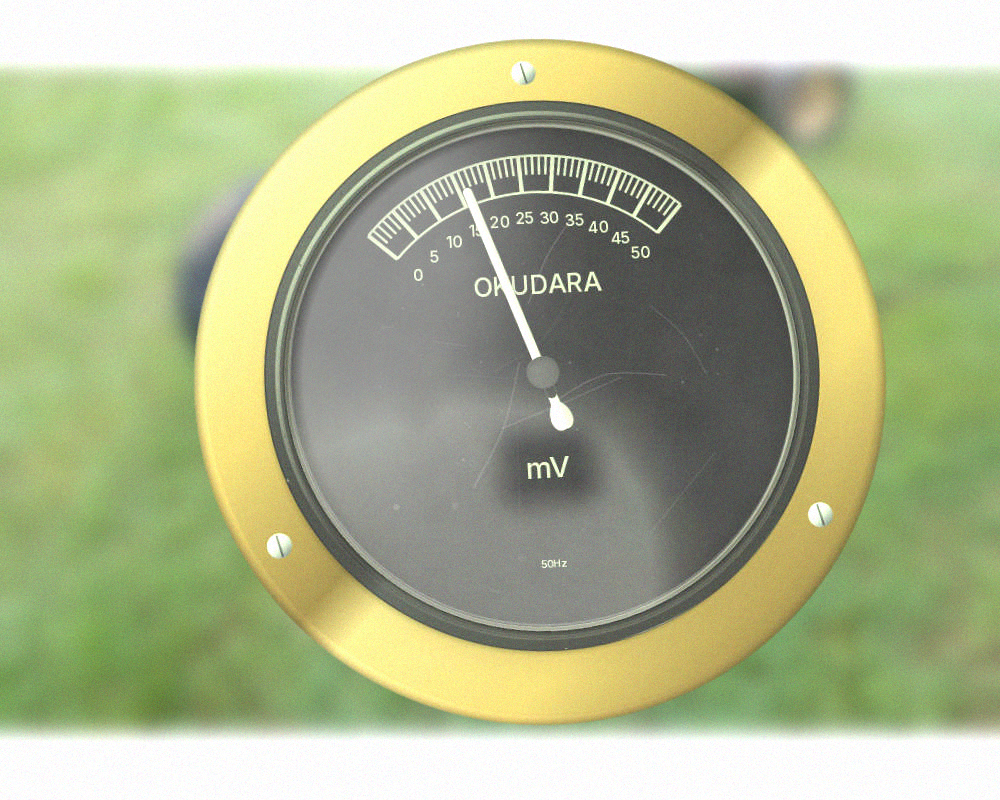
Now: 16
